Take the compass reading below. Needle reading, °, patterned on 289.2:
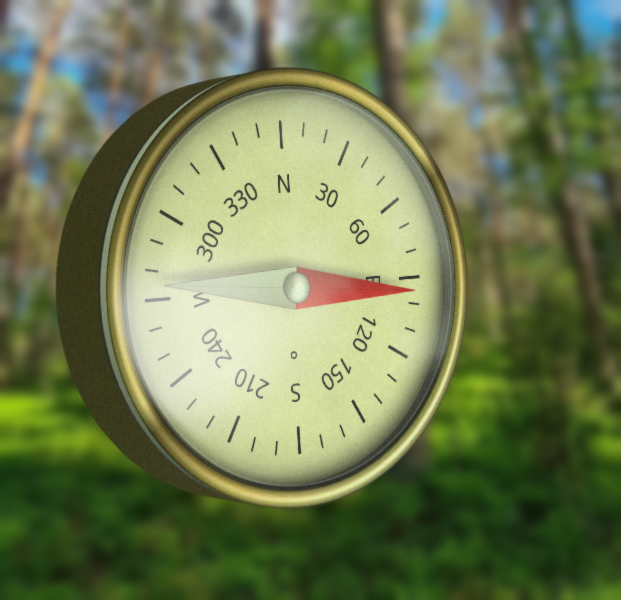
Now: 95
